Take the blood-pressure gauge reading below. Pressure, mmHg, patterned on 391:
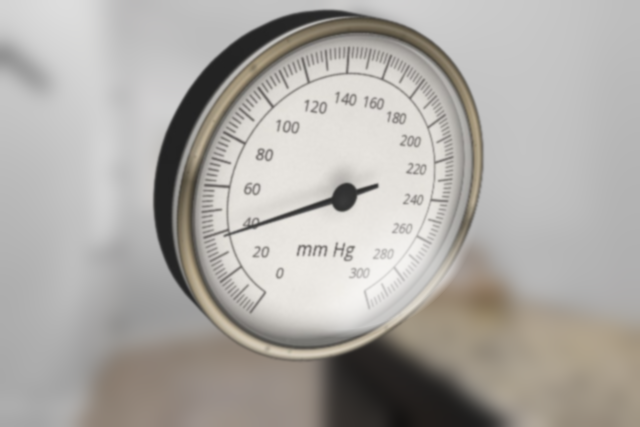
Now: 40
